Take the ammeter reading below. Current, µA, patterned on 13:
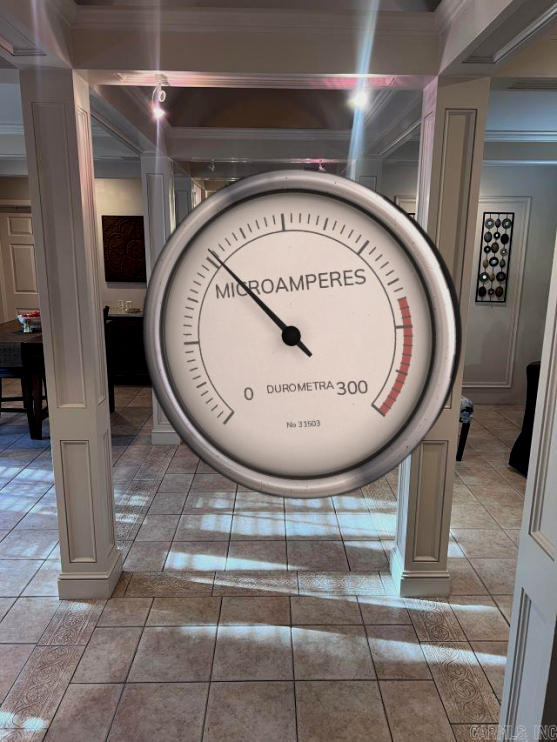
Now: 105
